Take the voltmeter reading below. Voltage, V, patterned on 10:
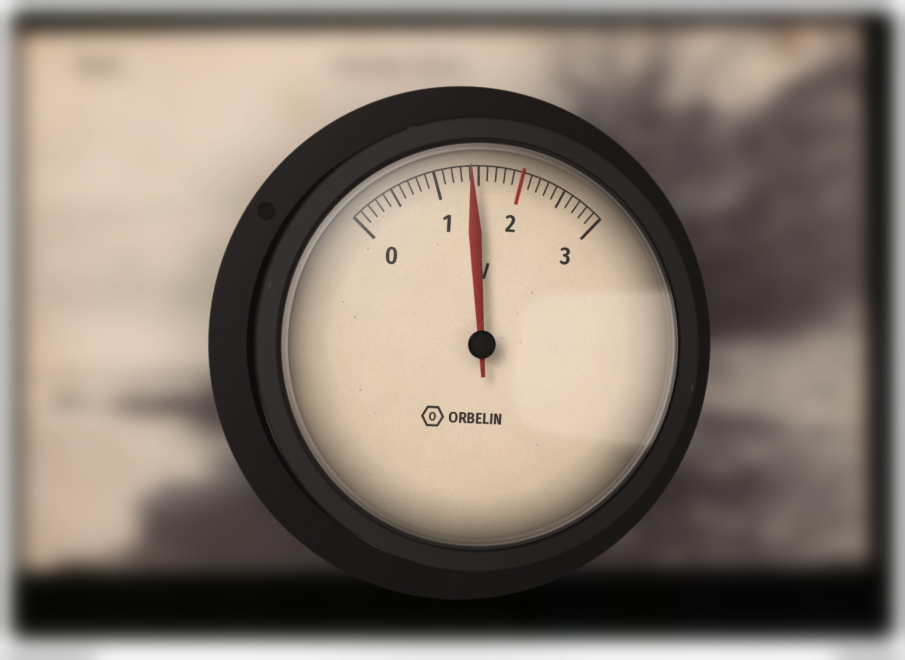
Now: 1.4
